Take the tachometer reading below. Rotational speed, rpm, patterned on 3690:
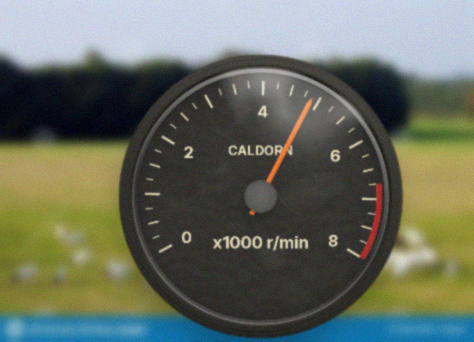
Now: 4875
